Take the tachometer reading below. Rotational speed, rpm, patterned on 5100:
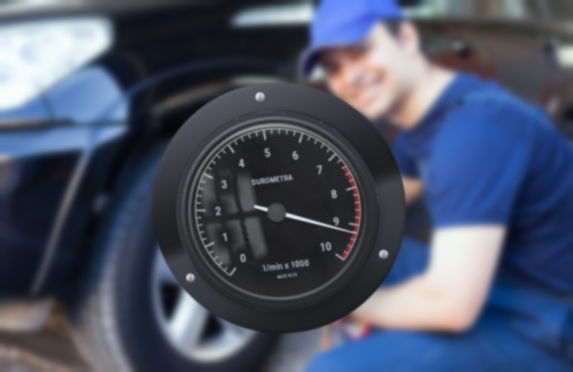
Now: 9200
